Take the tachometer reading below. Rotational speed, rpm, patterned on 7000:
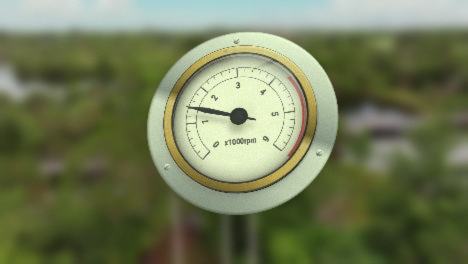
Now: 1400
